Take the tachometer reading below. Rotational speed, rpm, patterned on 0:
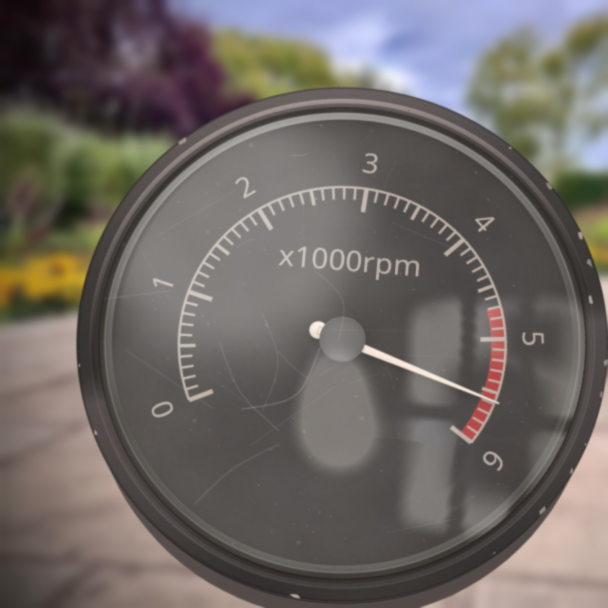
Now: 5600
